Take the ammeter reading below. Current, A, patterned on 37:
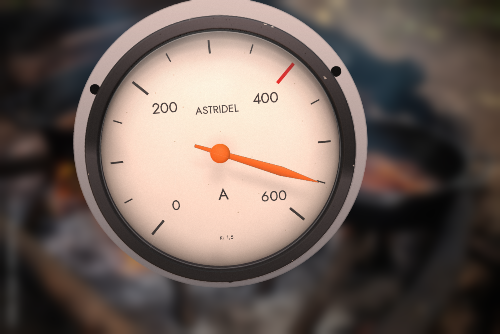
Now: 550
